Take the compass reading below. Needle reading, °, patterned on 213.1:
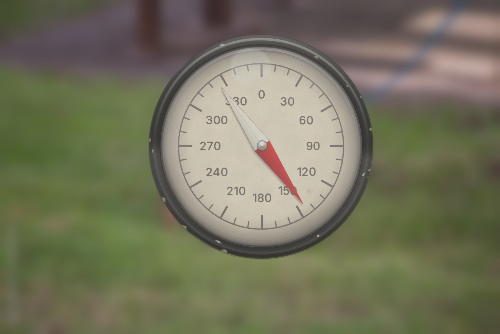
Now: 145
